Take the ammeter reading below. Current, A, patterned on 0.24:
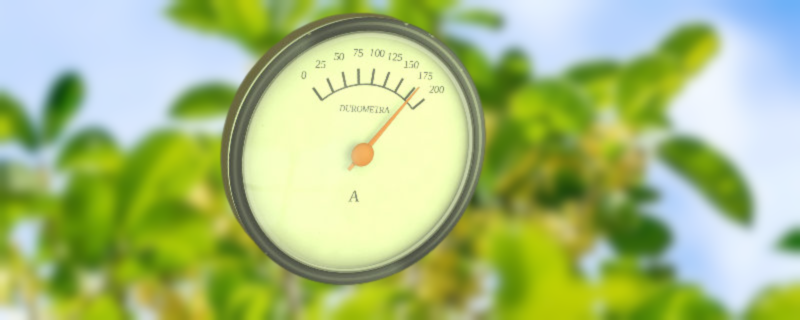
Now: 175
